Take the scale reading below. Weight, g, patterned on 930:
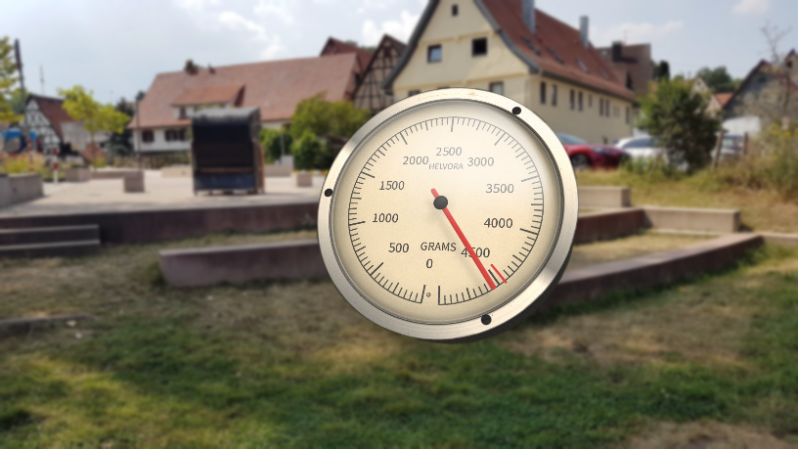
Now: 4550
